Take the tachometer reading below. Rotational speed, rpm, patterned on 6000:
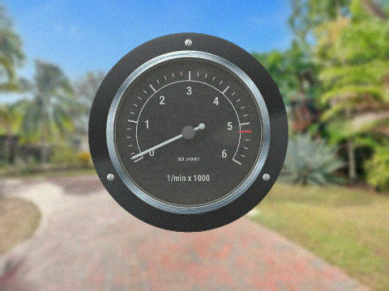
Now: 100
